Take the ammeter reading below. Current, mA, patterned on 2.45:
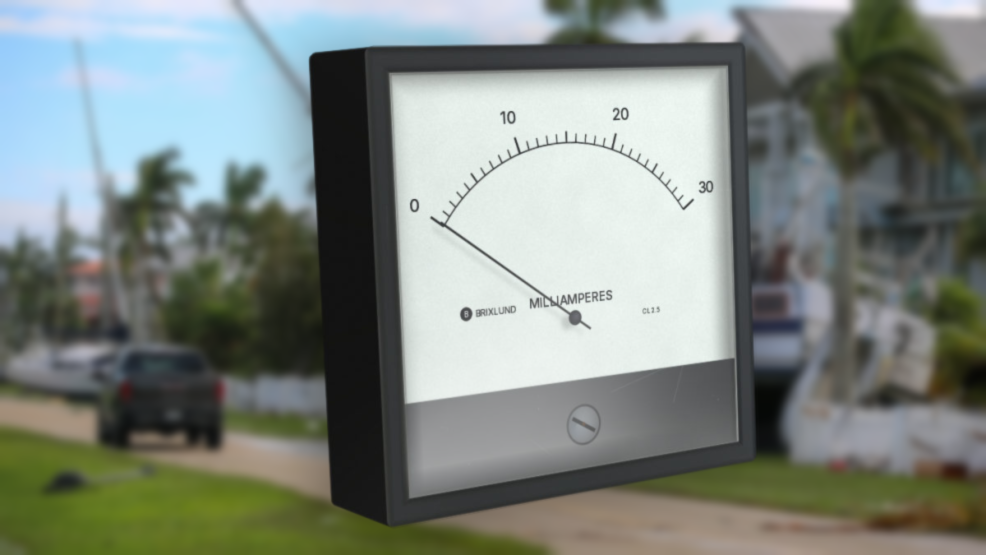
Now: 0
